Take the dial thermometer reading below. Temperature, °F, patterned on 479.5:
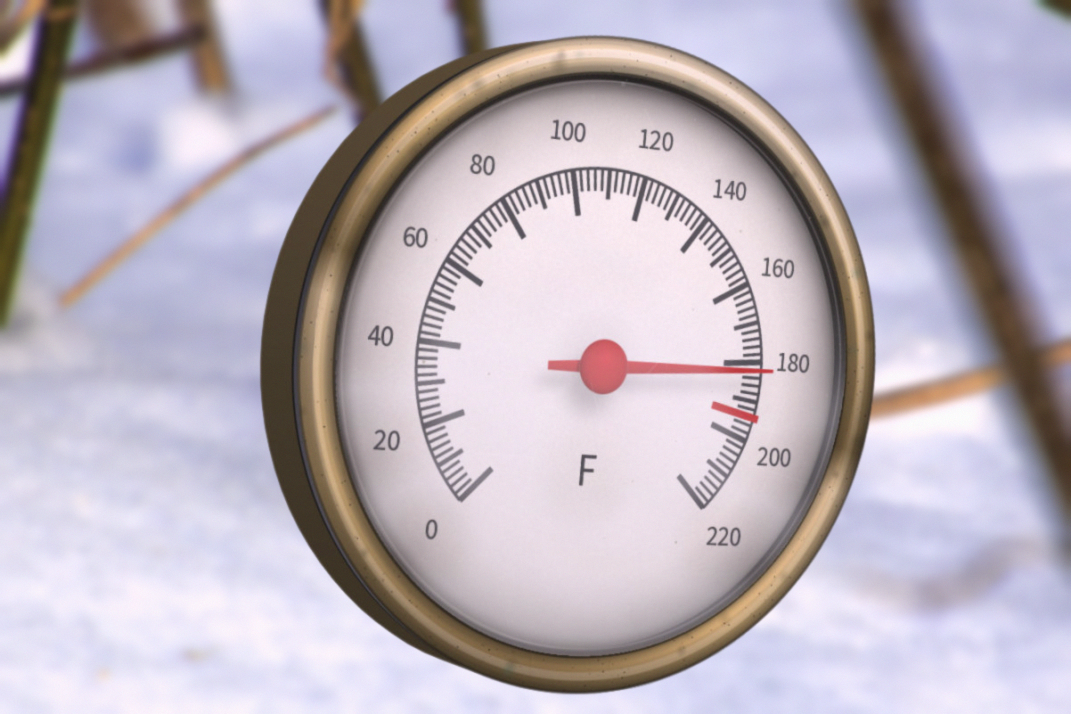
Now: 182
